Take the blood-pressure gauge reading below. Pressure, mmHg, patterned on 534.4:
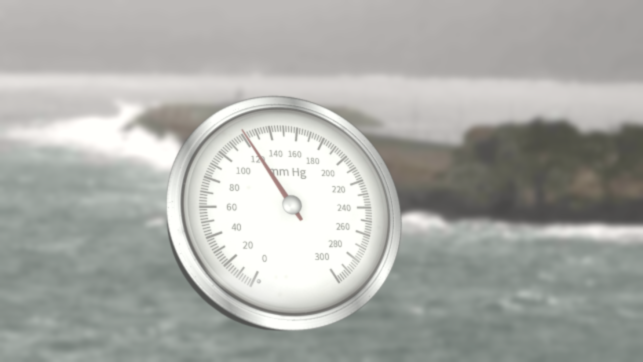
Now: 120
